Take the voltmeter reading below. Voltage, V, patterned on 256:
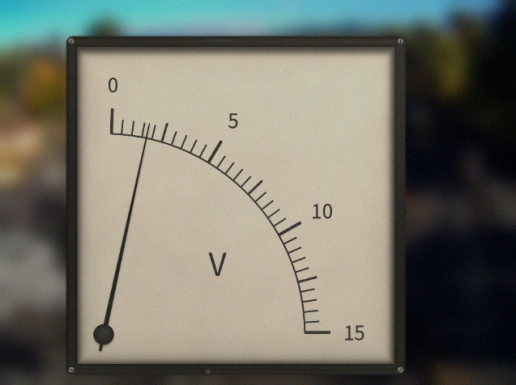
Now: 1.75
